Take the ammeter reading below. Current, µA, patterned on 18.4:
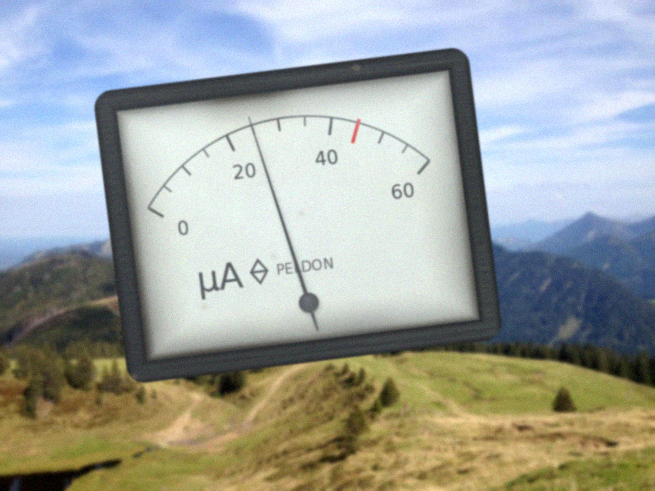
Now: 25
